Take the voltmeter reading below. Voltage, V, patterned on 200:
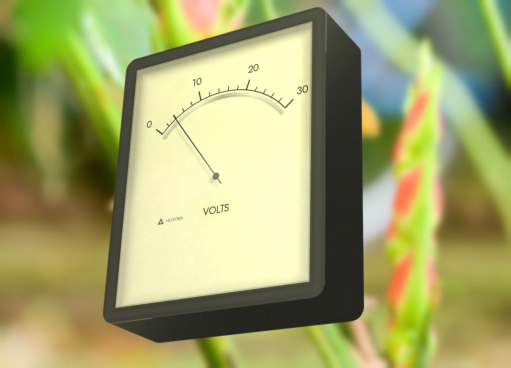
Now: 4
